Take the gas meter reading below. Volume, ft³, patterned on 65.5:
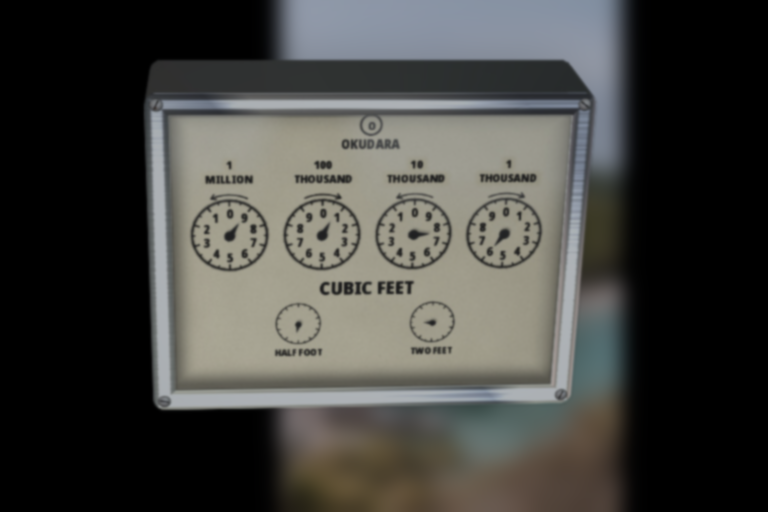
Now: 907600
